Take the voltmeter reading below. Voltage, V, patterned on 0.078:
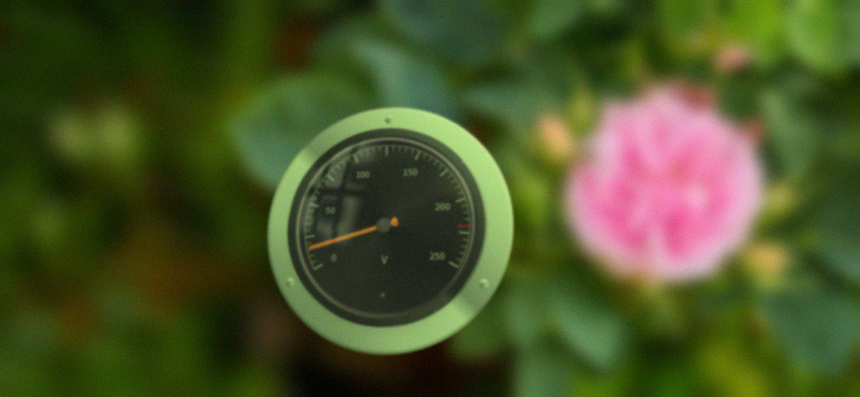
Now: 15
